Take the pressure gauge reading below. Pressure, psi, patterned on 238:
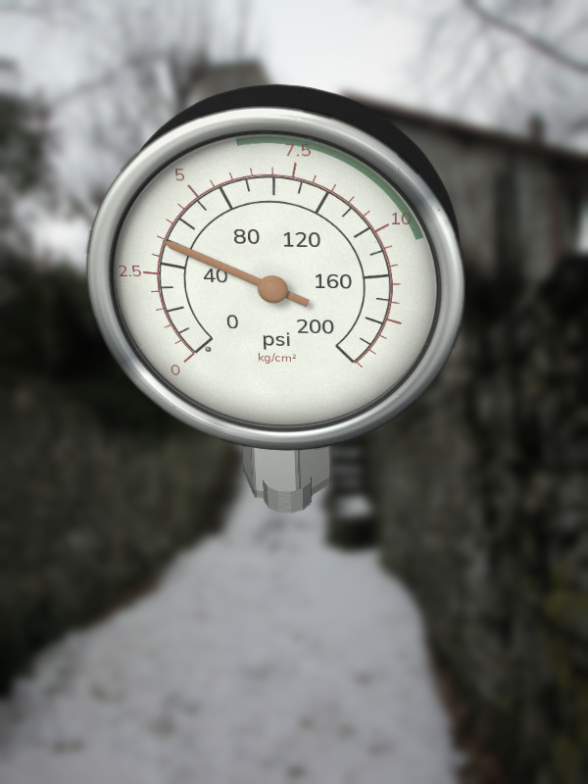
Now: 50
